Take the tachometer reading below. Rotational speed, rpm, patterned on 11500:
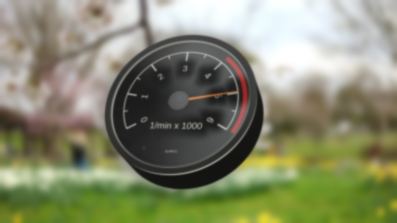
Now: 5000
